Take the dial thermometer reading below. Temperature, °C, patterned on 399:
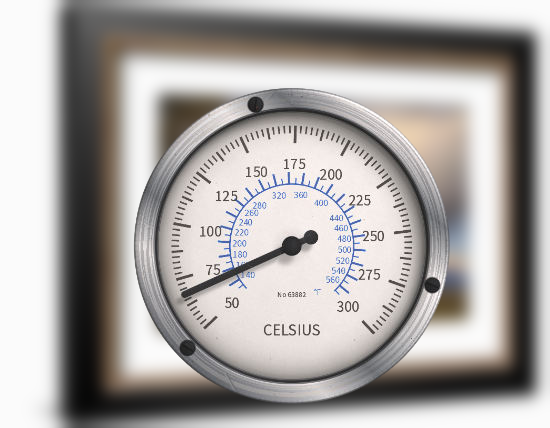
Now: 67.5
